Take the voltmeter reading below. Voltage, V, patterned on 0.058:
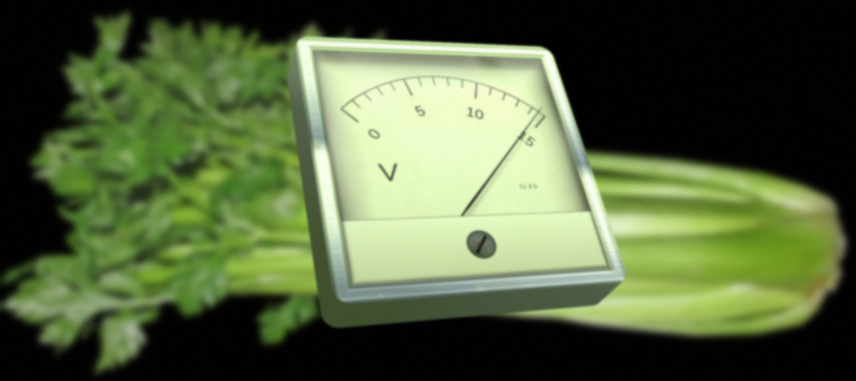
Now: 14.5
